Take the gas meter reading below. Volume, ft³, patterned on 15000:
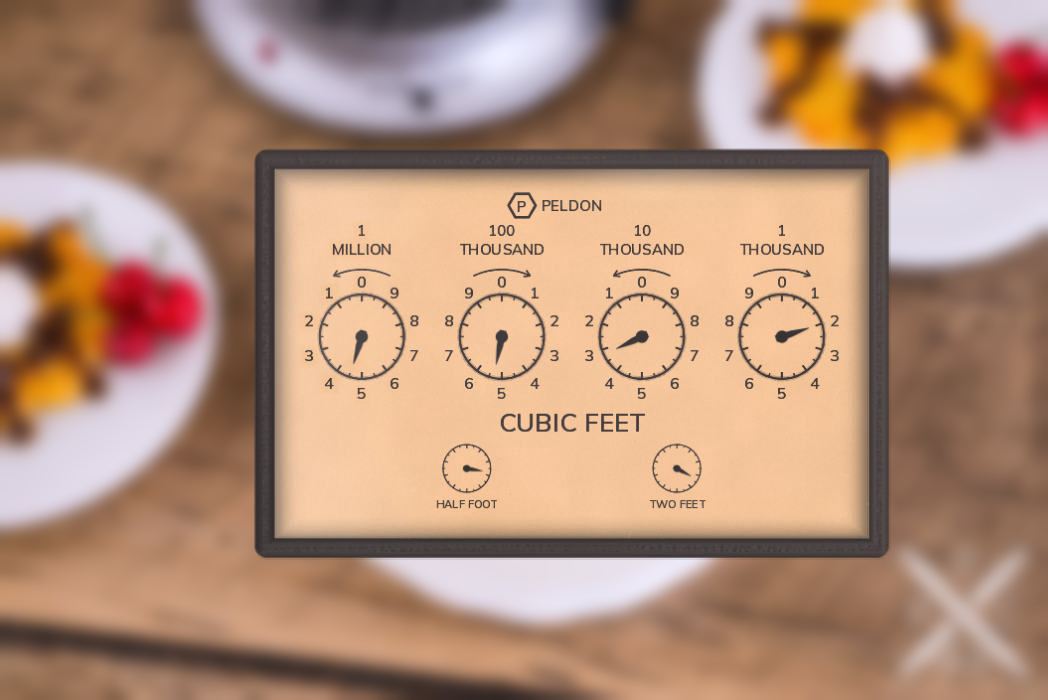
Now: 453200
